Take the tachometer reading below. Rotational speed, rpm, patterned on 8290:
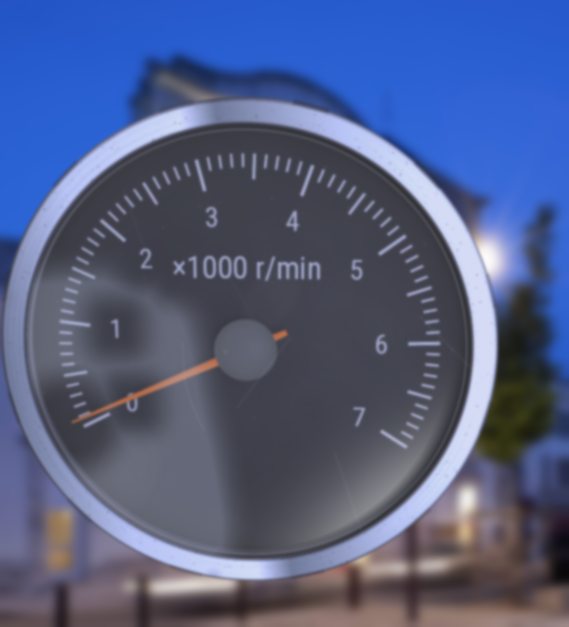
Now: 100
